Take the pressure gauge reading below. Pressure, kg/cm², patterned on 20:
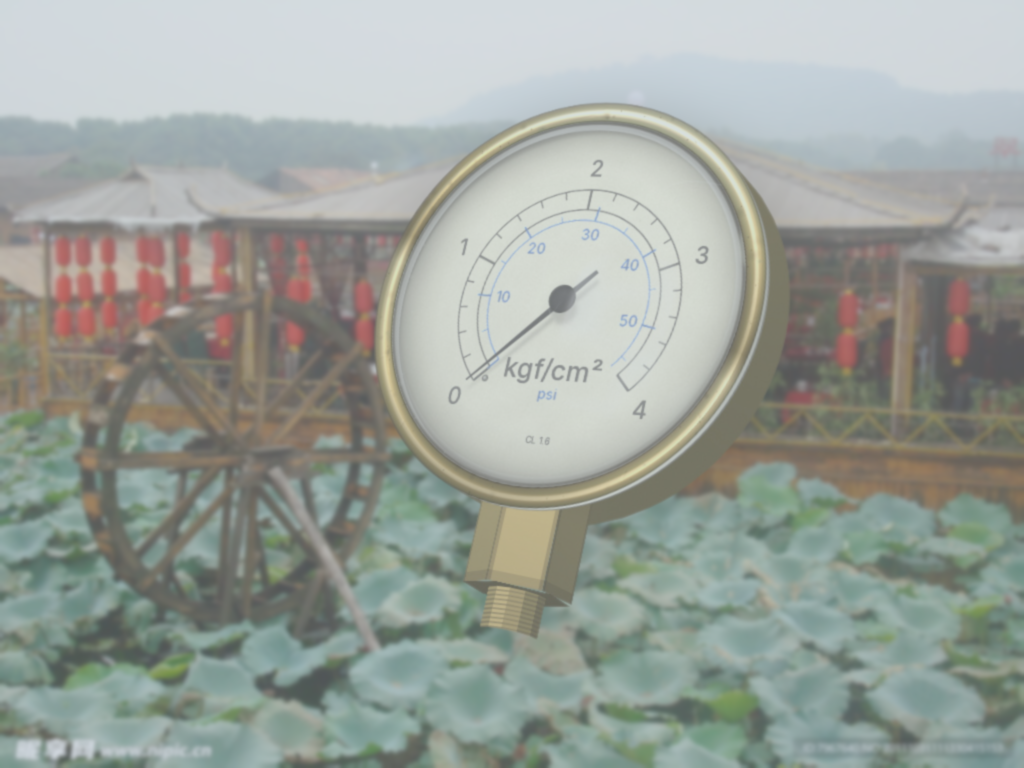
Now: 0
